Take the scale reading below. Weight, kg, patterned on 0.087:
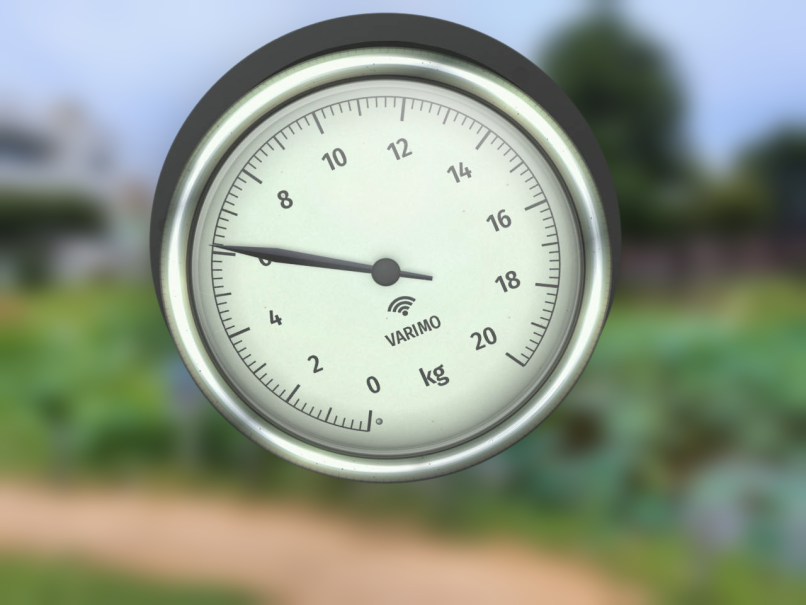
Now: 6.2
